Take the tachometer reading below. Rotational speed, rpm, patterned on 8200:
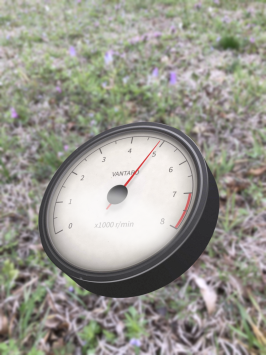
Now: 5000
